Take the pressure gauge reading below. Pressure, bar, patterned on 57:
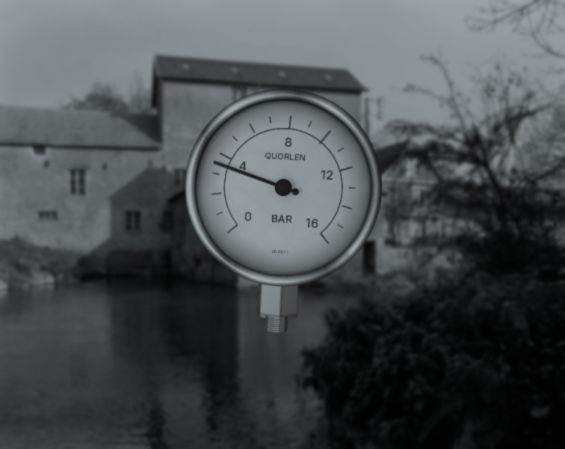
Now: 3.5
